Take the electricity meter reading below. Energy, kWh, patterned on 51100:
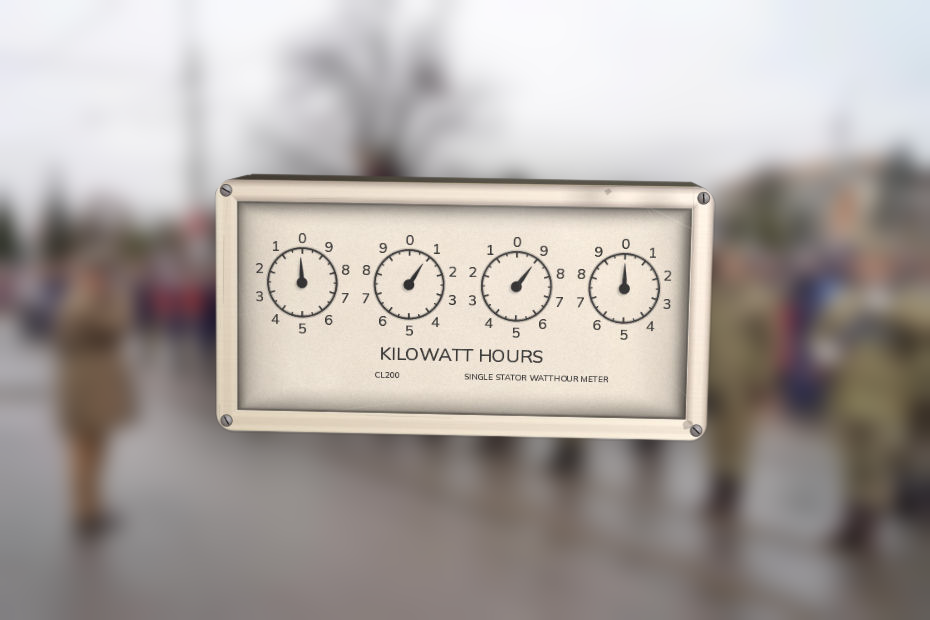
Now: 90
